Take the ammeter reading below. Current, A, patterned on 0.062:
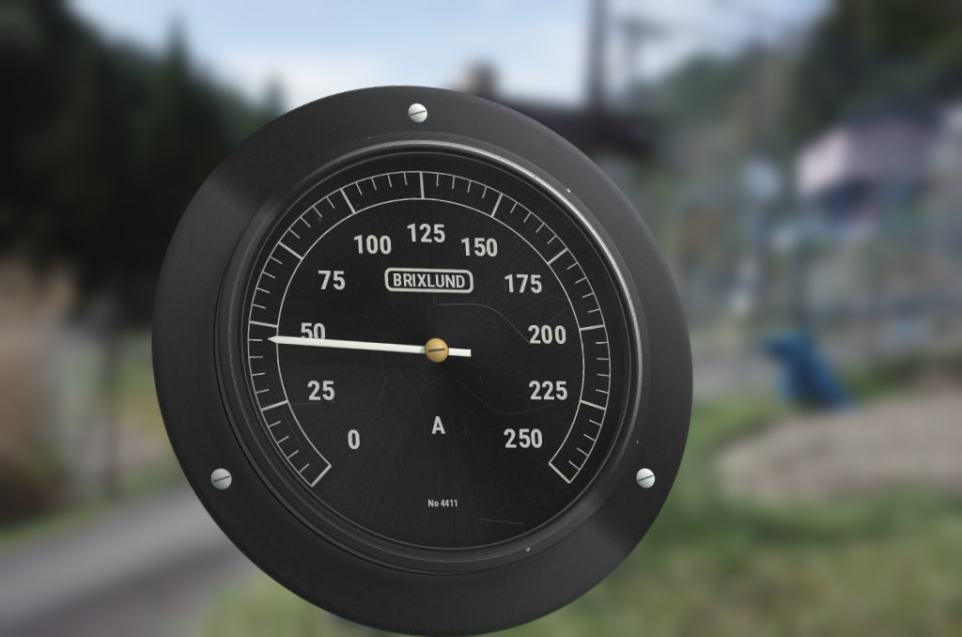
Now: 45
